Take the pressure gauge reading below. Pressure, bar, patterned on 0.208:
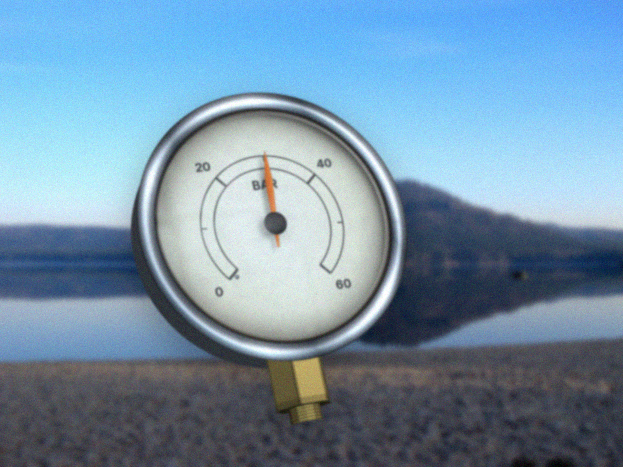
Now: 30
